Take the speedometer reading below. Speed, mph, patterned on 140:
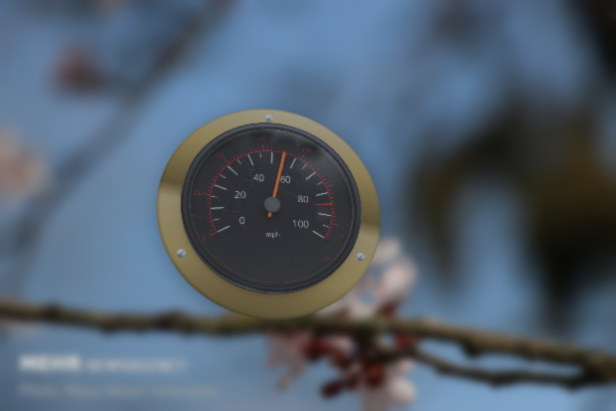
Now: 55
